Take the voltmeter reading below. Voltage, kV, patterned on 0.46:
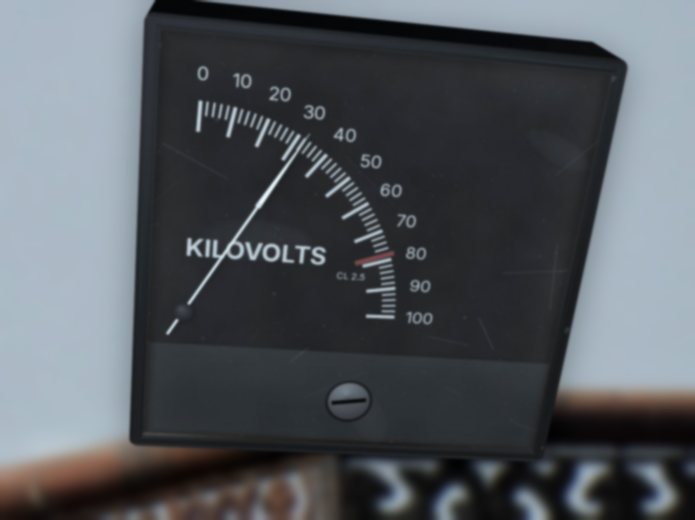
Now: 32
